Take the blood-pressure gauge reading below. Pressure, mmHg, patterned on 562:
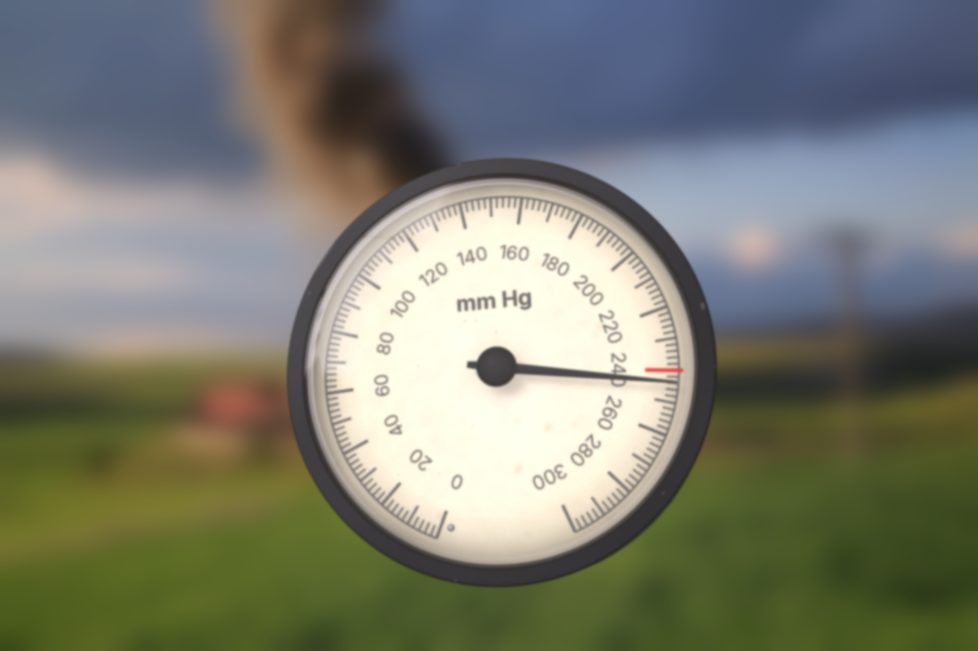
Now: 244
